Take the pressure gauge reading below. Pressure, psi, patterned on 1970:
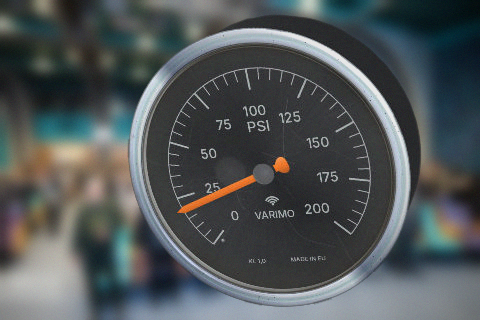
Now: 20
